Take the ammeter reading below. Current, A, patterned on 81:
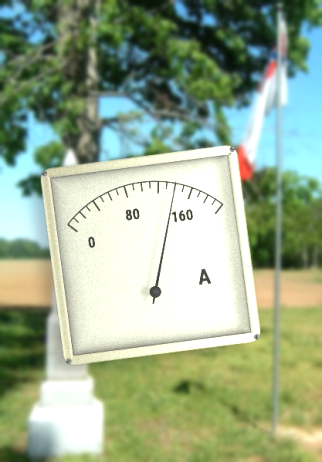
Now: 140
